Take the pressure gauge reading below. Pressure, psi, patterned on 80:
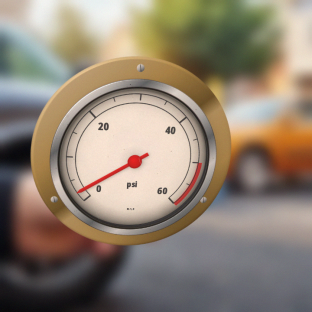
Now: 2.5
